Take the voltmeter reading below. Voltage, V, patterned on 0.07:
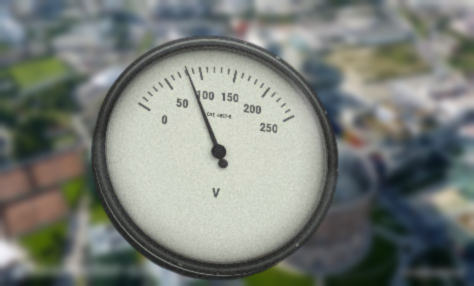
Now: 80
